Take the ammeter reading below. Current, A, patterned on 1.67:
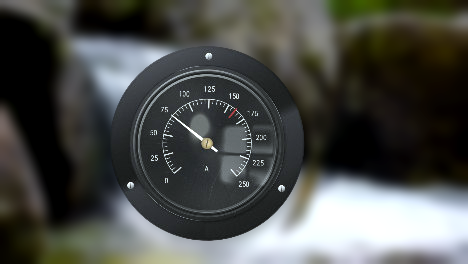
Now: 75
